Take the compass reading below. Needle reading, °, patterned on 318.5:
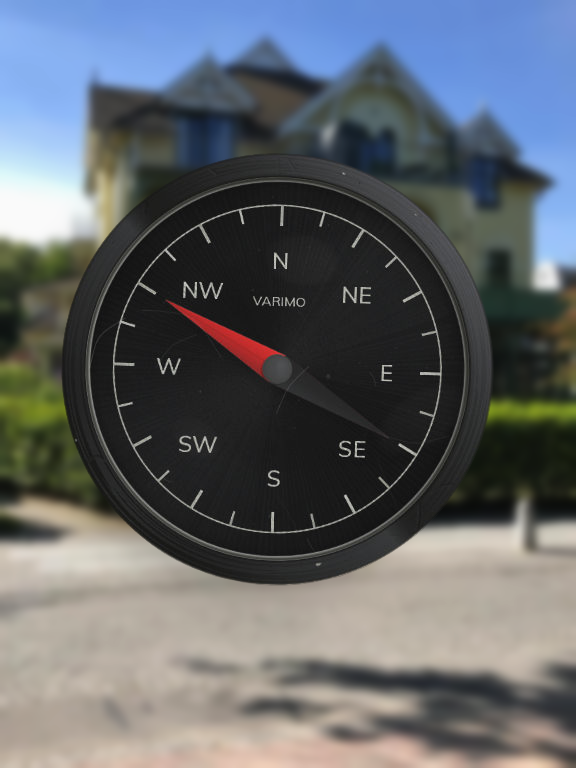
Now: 300
